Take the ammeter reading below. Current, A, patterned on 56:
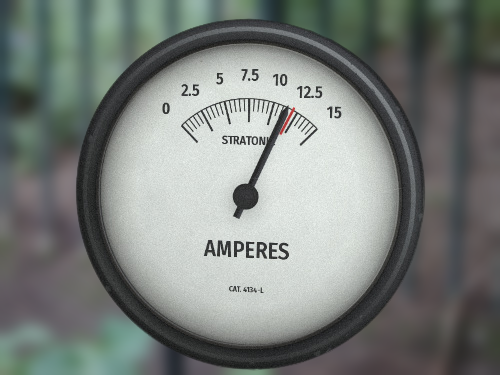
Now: 11.5
